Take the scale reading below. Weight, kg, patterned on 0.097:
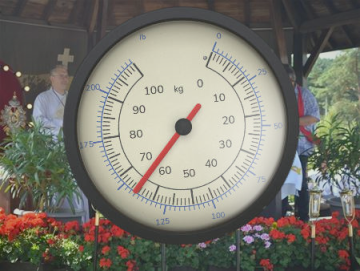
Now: 65
